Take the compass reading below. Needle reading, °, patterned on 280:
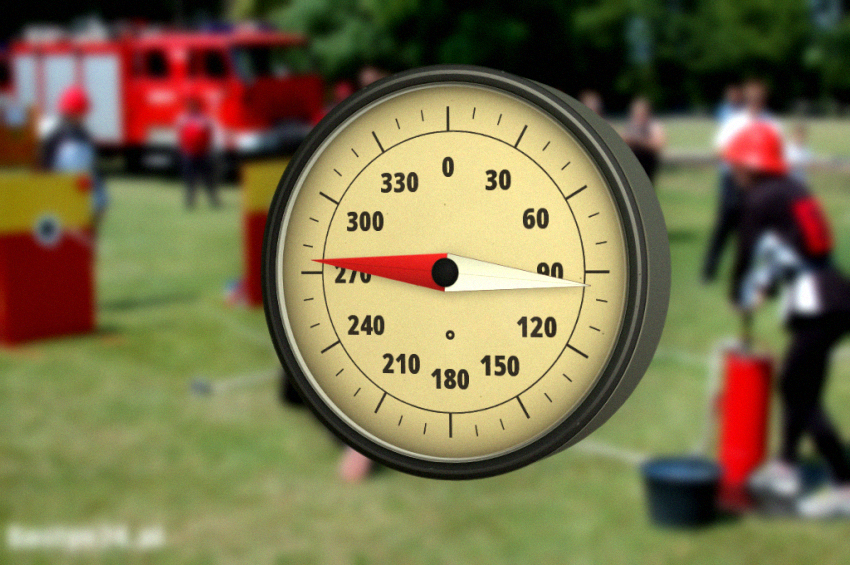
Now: 275
